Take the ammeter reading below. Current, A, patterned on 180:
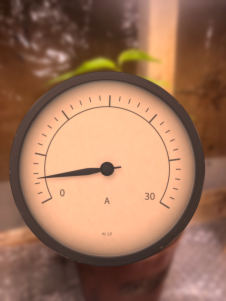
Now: 2.5
